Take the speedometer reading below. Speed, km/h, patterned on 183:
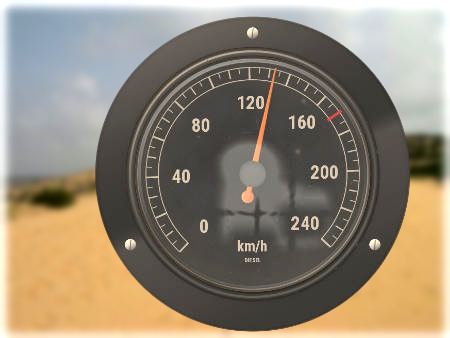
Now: 132.5
